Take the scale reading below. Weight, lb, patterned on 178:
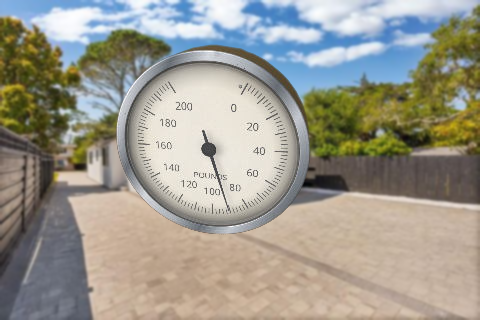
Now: 90
